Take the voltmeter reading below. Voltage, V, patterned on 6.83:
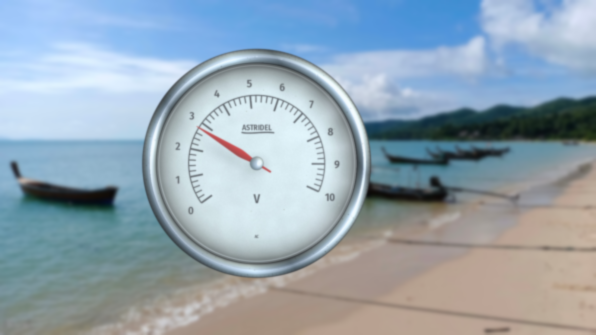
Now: 2.8
